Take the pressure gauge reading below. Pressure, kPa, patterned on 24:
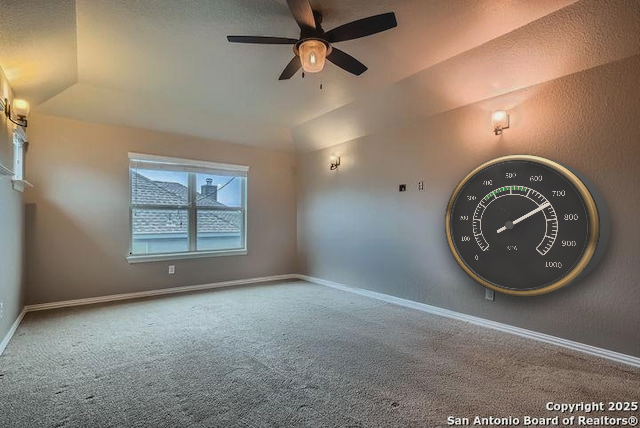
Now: 720
